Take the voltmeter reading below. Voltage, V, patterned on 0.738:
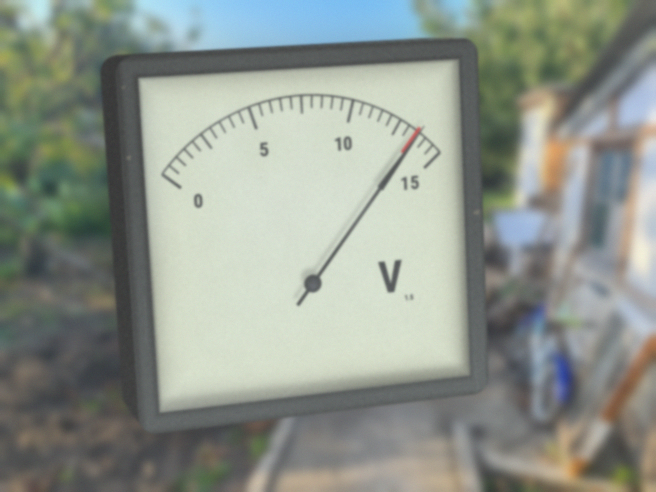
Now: 13.5
